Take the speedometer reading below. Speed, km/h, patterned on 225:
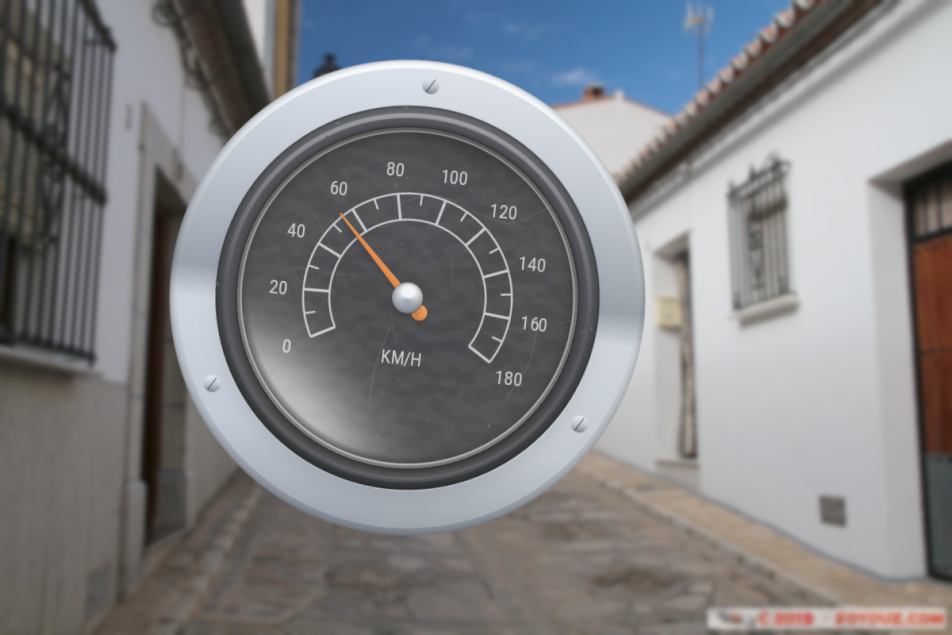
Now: 55
